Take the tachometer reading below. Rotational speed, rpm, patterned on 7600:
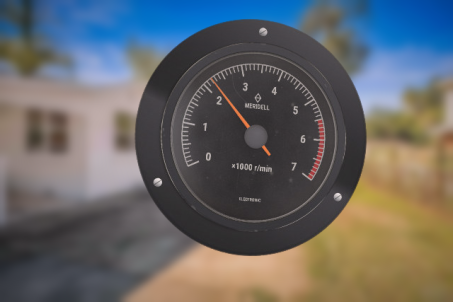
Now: 2200
